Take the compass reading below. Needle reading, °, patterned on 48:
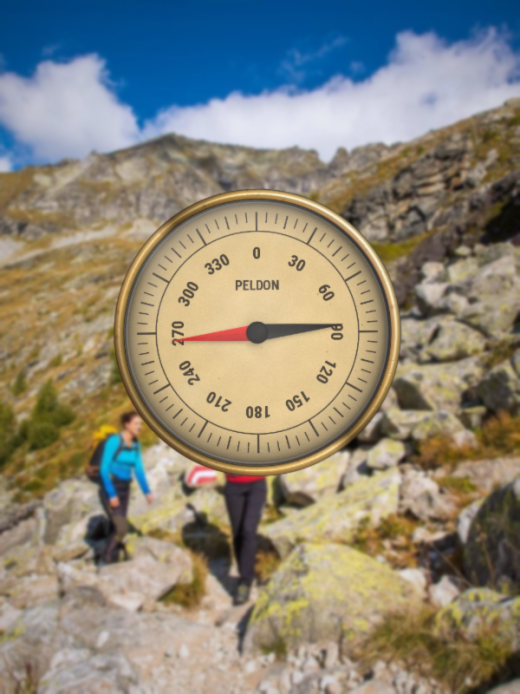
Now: 265
